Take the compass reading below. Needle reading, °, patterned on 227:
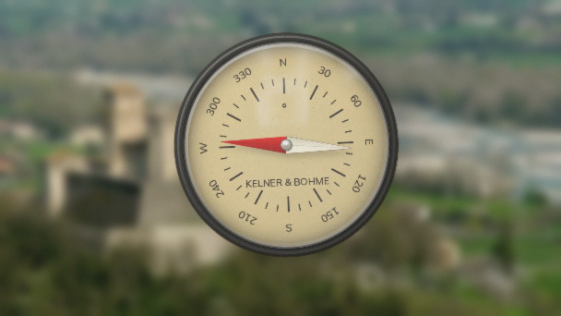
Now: 275
